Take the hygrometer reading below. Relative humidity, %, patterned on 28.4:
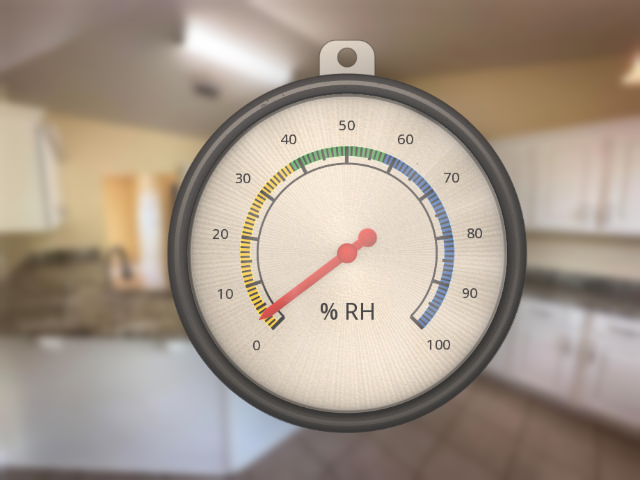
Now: 3
